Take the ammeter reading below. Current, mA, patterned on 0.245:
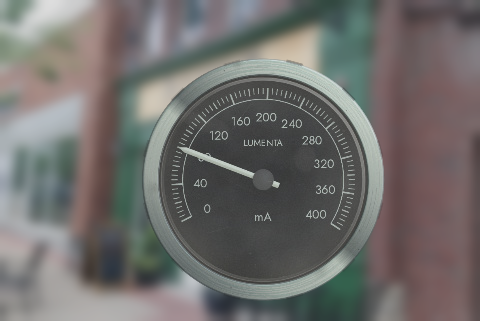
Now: 80
